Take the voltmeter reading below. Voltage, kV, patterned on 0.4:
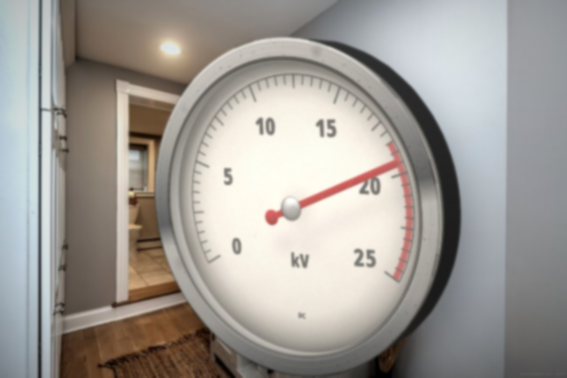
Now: 19.5
